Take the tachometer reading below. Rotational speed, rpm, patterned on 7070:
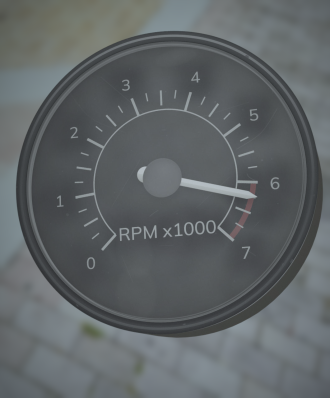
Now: 6250
